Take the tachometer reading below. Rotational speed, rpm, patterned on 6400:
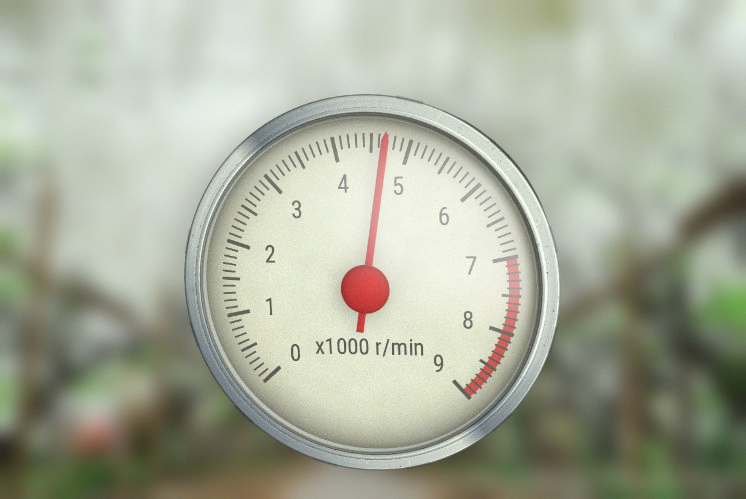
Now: 4700
